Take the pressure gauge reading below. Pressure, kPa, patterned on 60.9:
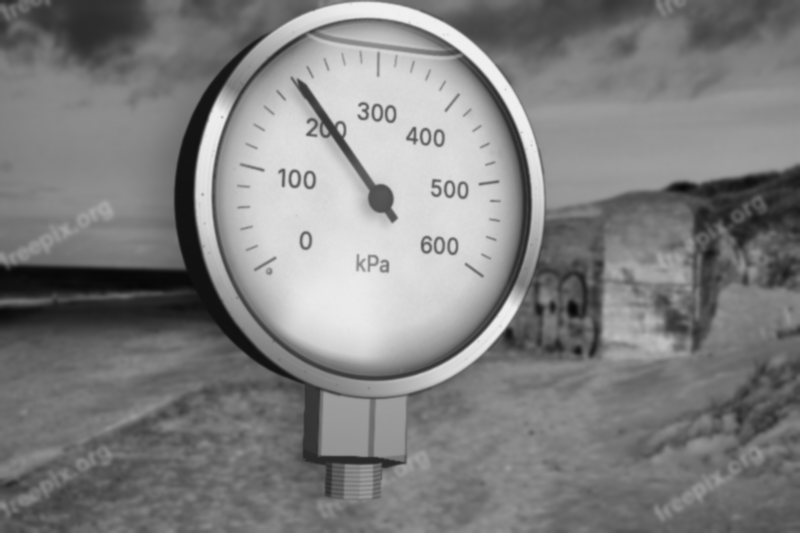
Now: 200
